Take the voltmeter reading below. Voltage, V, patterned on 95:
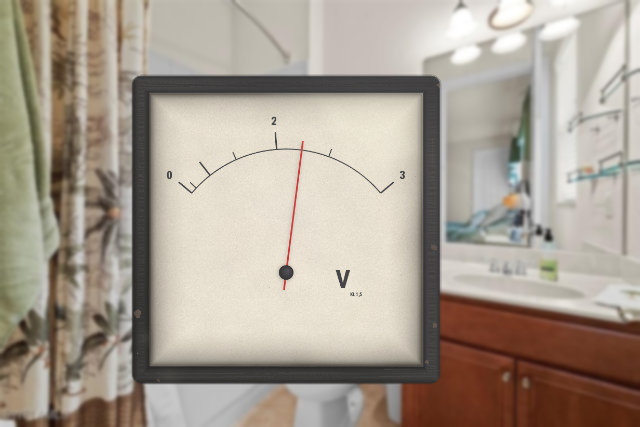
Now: 2.25
